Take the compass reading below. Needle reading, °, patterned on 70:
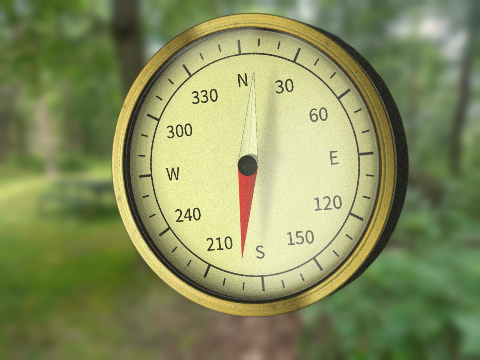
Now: 190
